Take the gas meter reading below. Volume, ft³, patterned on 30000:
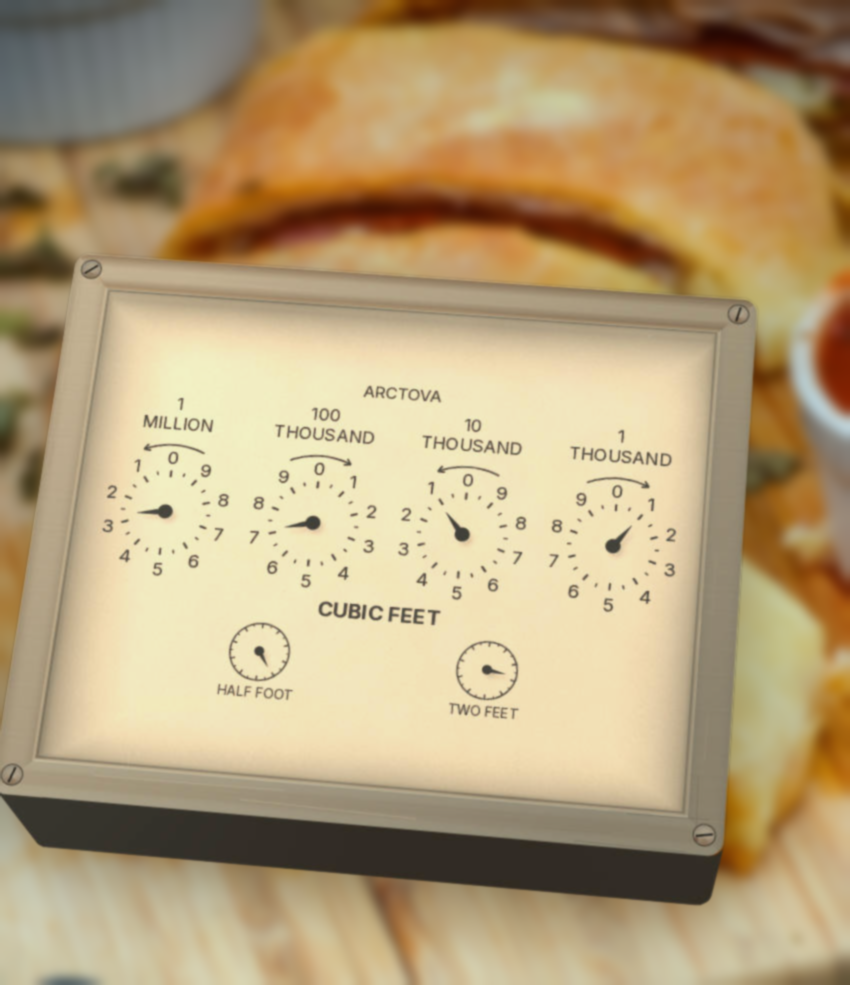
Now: 271100
